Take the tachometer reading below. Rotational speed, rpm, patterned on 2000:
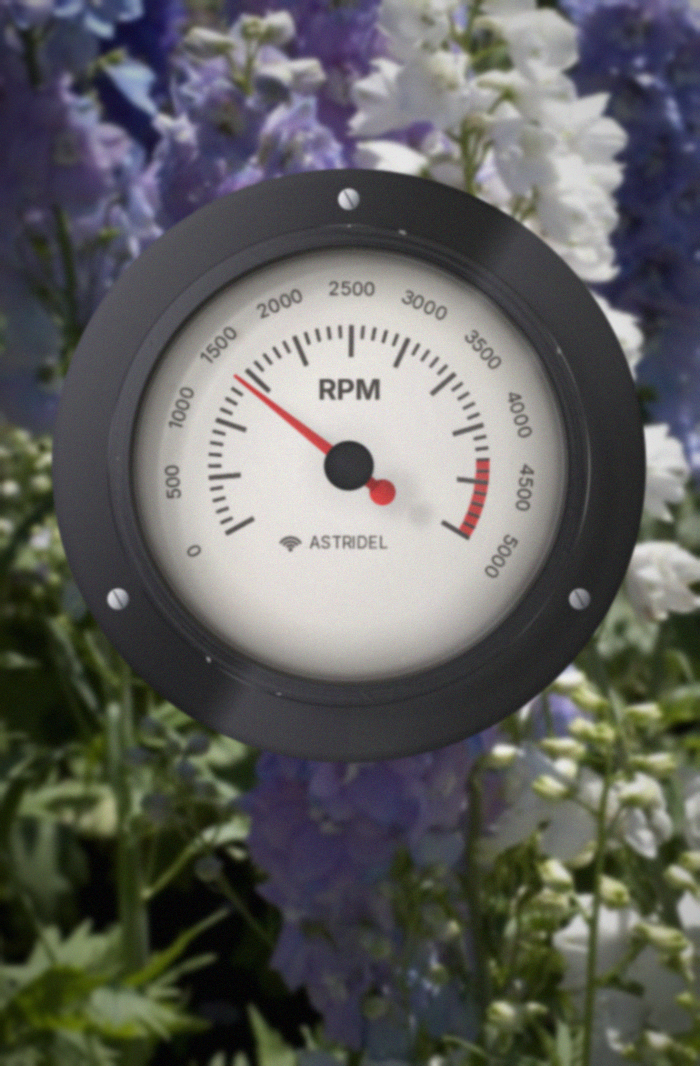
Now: 1400
